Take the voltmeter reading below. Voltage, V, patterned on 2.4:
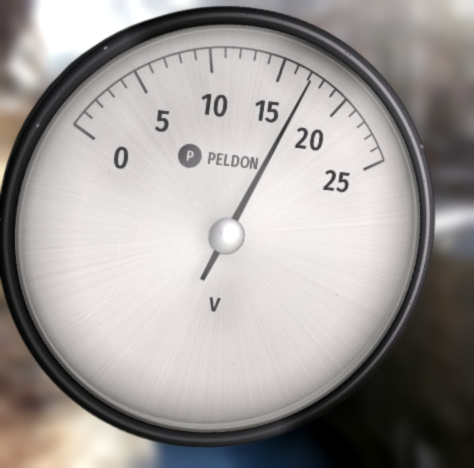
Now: 17
